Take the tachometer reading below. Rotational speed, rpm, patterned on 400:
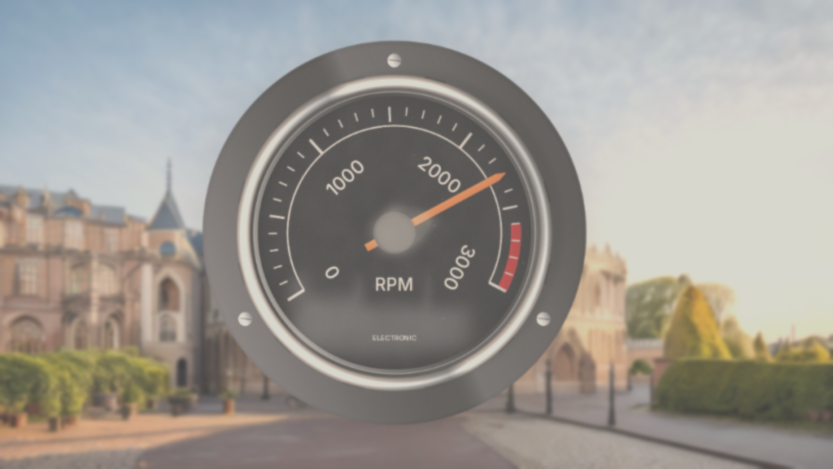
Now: 2300
